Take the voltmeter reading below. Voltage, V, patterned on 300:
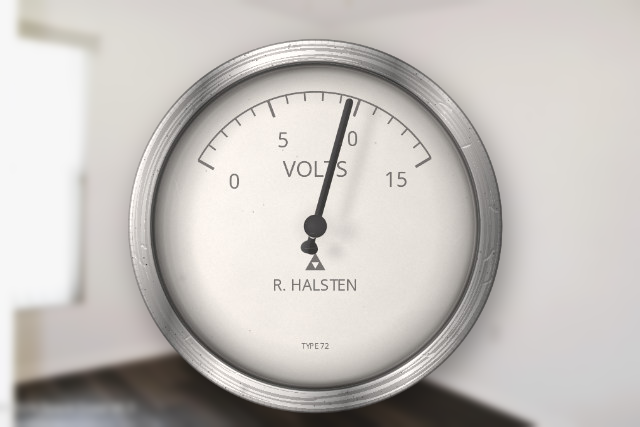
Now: 9.5
